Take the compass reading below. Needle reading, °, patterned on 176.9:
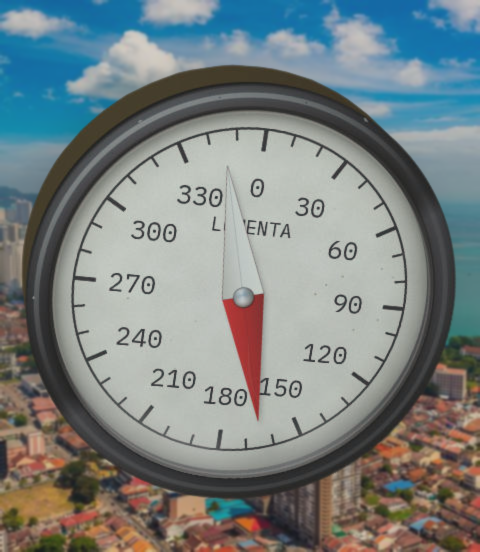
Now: 165
